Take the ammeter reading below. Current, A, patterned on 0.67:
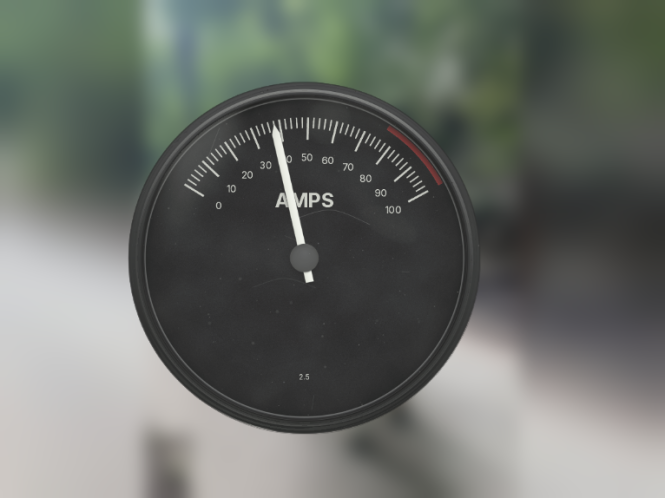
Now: 38
